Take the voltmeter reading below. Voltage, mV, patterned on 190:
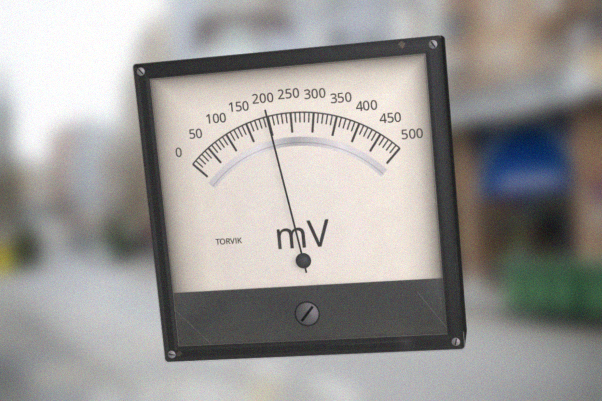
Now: 200
